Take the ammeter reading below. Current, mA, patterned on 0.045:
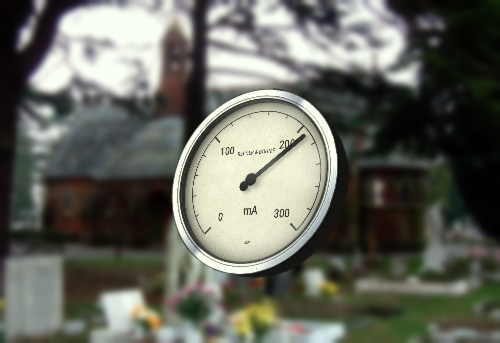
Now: 210
